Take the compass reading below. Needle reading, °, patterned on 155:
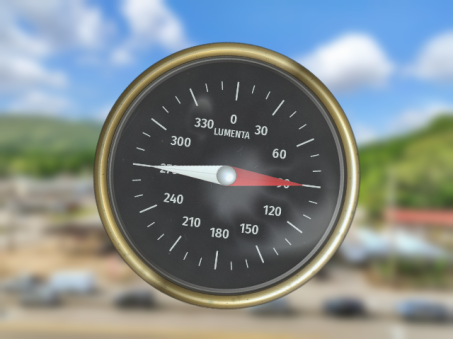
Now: 90
